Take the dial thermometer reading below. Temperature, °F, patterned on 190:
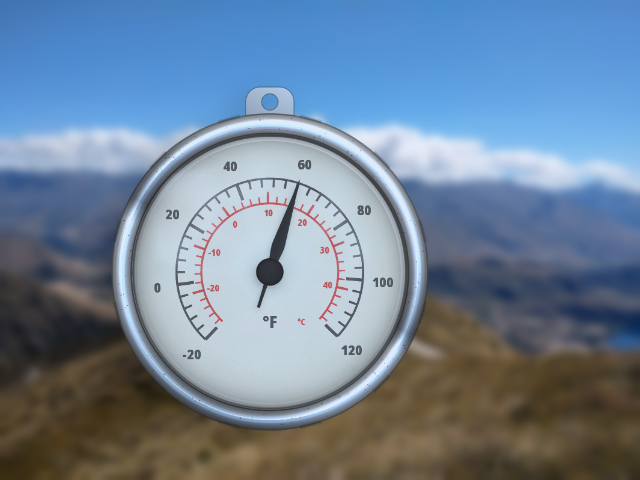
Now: 60
